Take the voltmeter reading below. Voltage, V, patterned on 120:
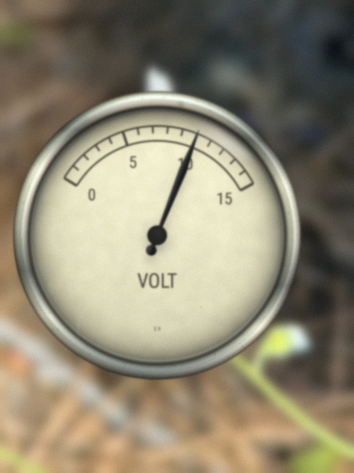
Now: 10
